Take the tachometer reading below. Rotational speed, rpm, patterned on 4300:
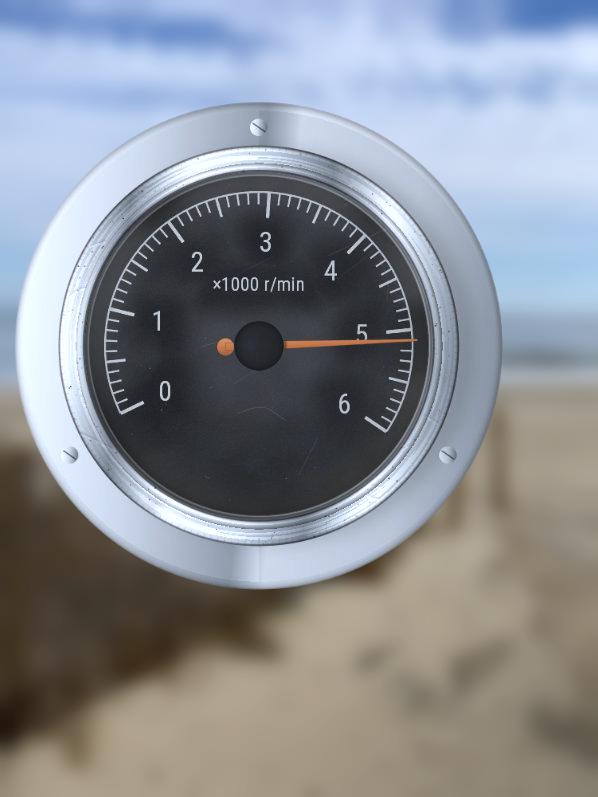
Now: 5100
